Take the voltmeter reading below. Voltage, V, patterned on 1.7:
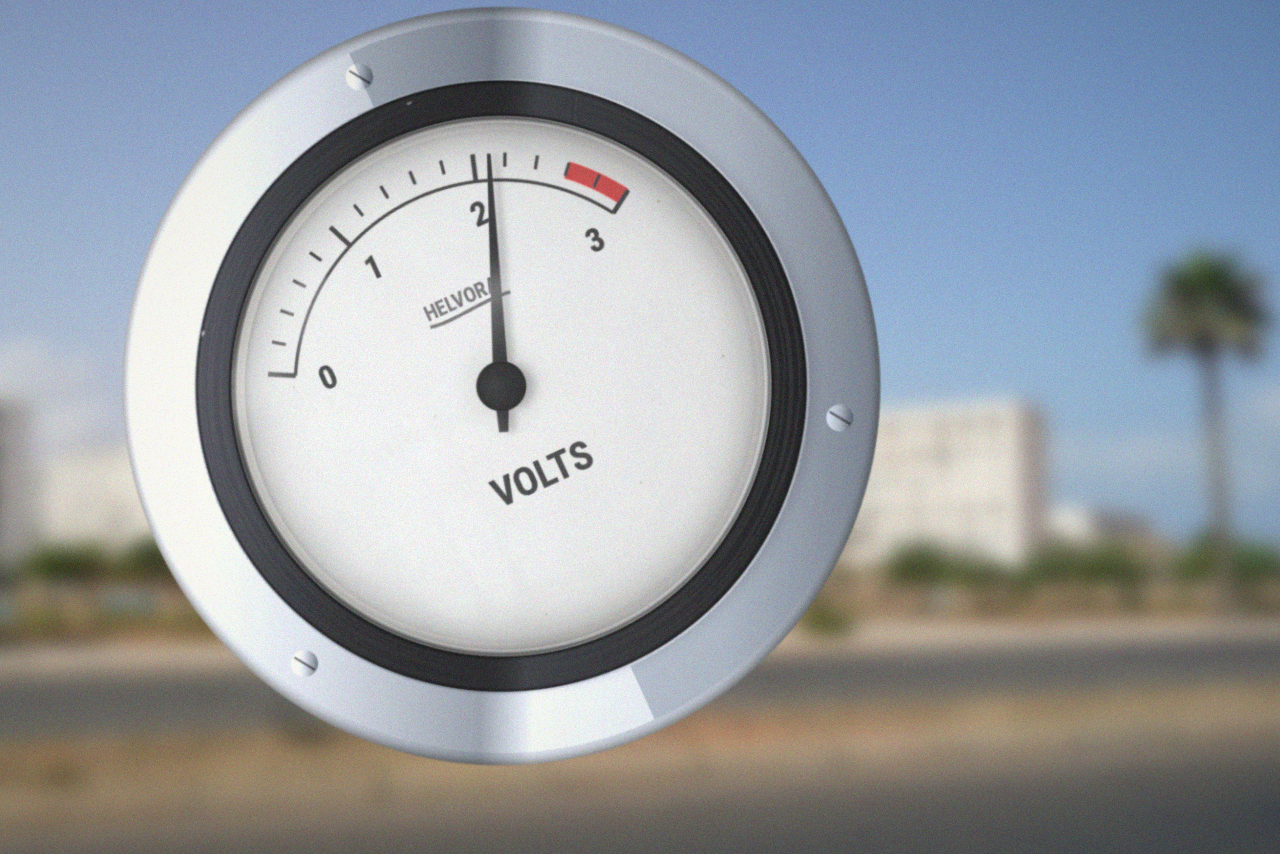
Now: 2.1
